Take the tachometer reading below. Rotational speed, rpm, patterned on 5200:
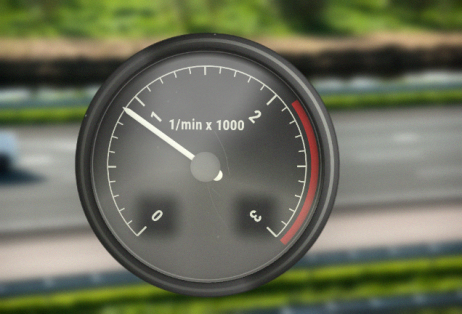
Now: 900
